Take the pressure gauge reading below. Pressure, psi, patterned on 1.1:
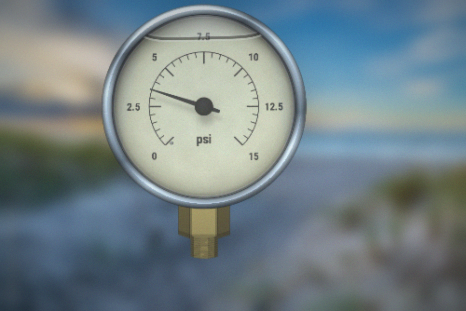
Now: 3.5
